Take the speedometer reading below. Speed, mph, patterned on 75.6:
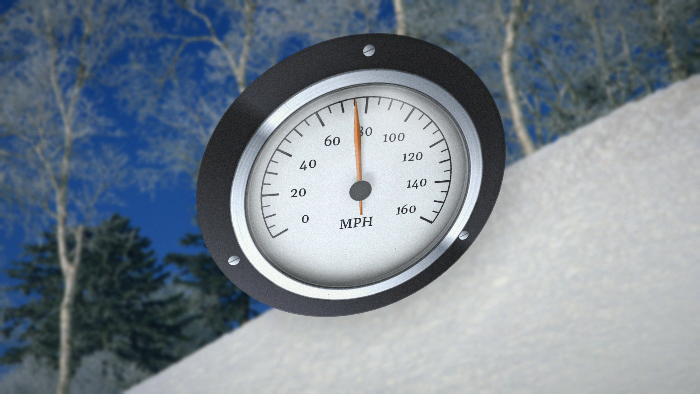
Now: 75
